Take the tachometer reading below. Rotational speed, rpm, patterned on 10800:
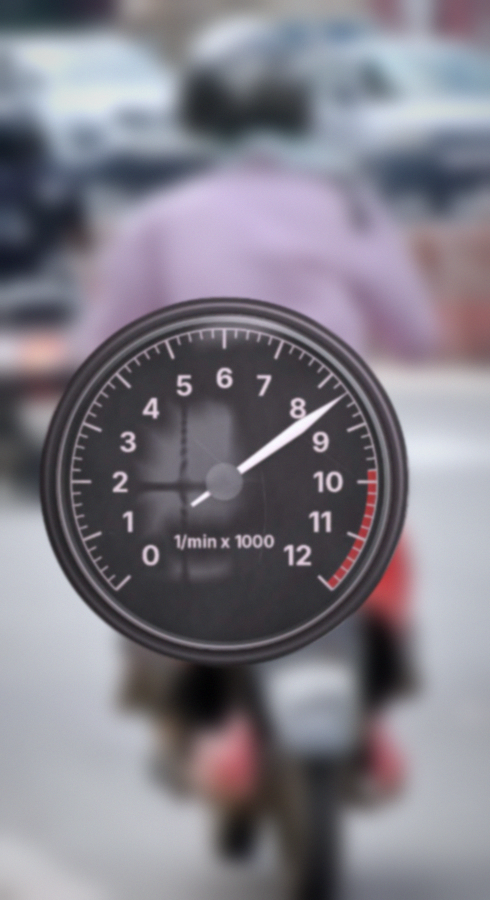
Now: 8400
